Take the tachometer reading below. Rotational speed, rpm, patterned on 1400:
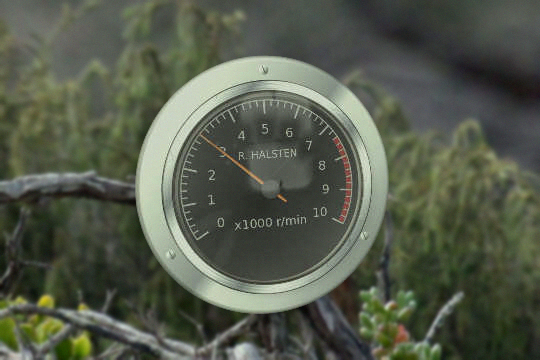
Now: 3000
